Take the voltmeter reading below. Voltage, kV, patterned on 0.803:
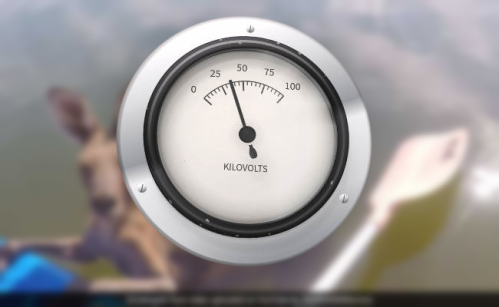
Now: 35
